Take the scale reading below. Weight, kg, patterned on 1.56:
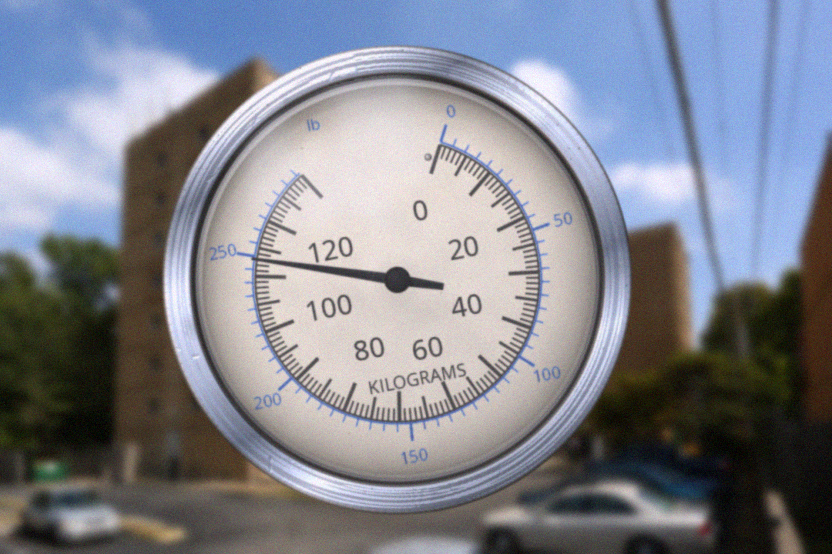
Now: 113
